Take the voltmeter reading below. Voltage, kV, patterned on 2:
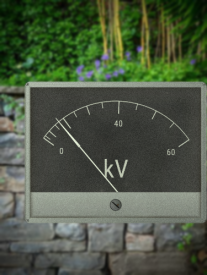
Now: 17.5
